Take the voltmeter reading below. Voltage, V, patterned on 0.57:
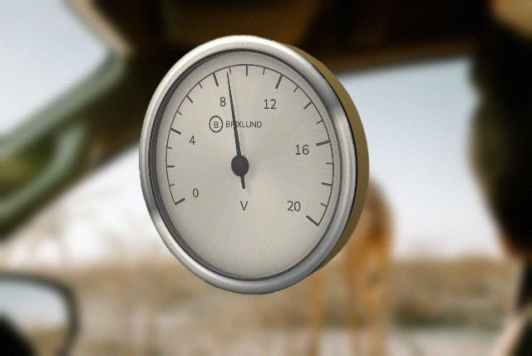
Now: 9
